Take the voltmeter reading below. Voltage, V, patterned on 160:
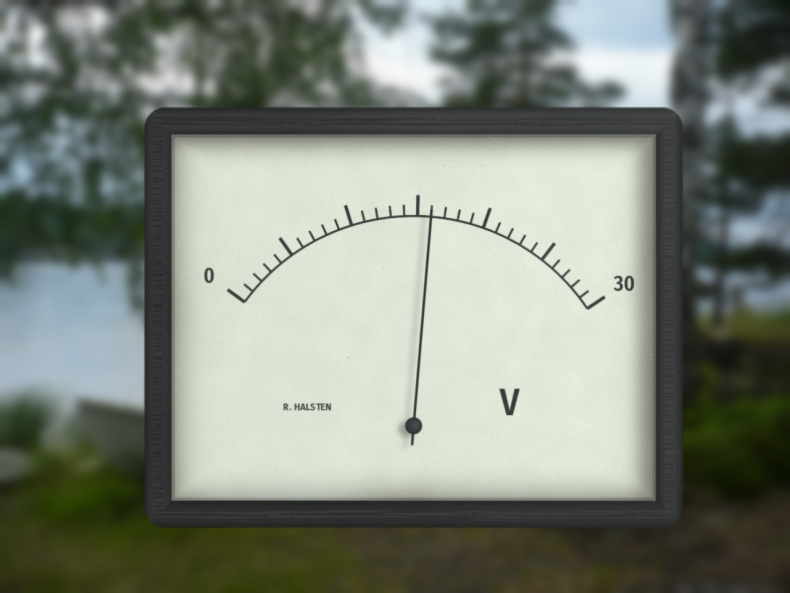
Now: 16
